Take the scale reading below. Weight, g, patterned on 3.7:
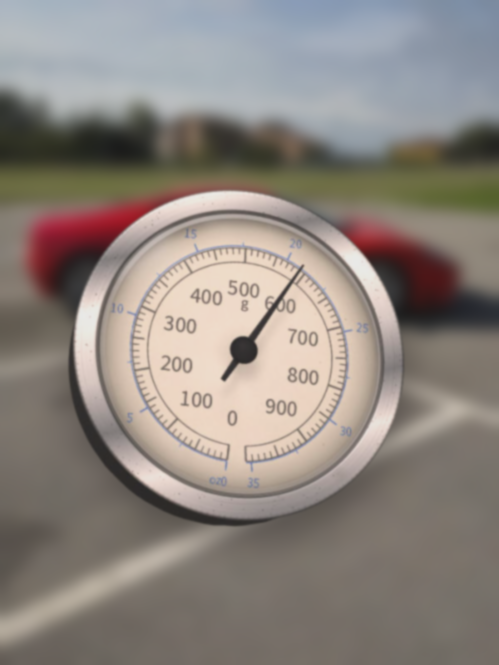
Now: 590
